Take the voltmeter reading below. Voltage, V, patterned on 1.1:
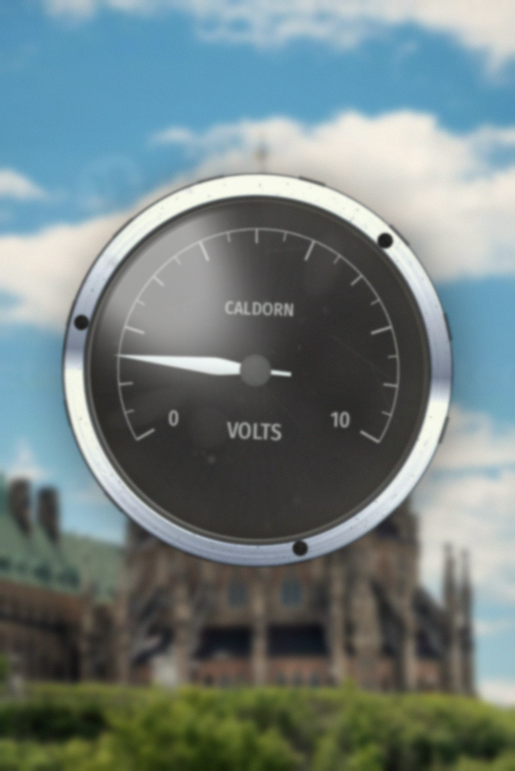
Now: 1.5
